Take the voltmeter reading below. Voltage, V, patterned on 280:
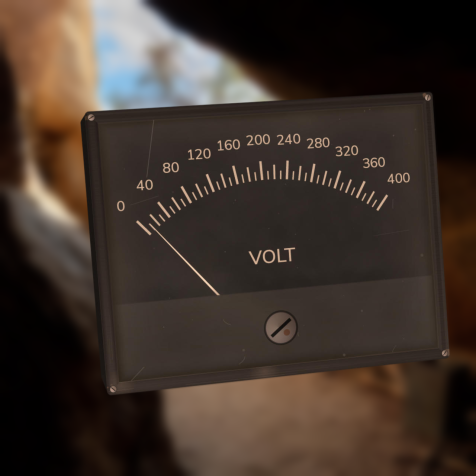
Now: 10
